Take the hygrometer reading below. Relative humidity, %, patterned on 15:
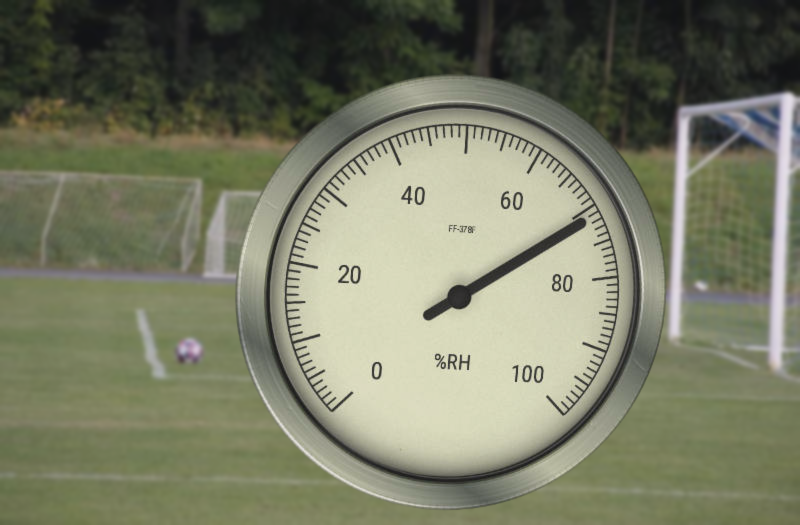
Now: 71
